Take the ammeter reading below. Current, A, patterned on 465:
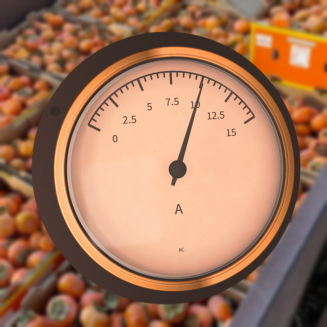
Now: 10
